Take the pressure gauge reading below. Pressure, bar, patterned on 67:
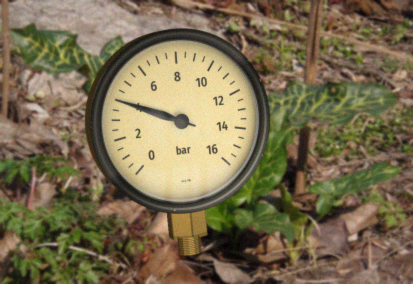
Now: 4
